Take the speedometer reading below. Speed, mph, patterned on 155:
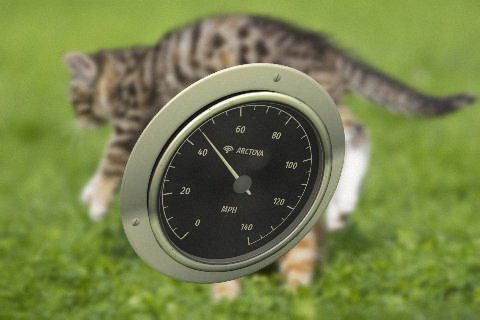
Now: 45
